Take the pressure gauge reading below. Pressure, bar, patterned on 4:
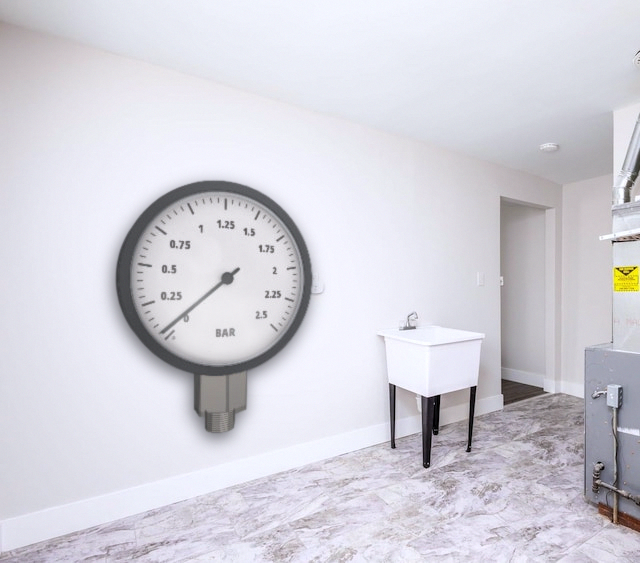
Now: 0.05
